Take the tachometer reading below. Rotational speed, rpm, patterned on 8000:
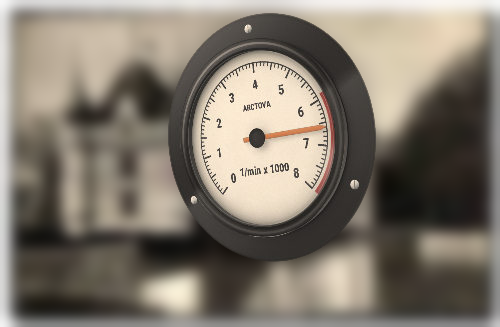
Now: 6600
